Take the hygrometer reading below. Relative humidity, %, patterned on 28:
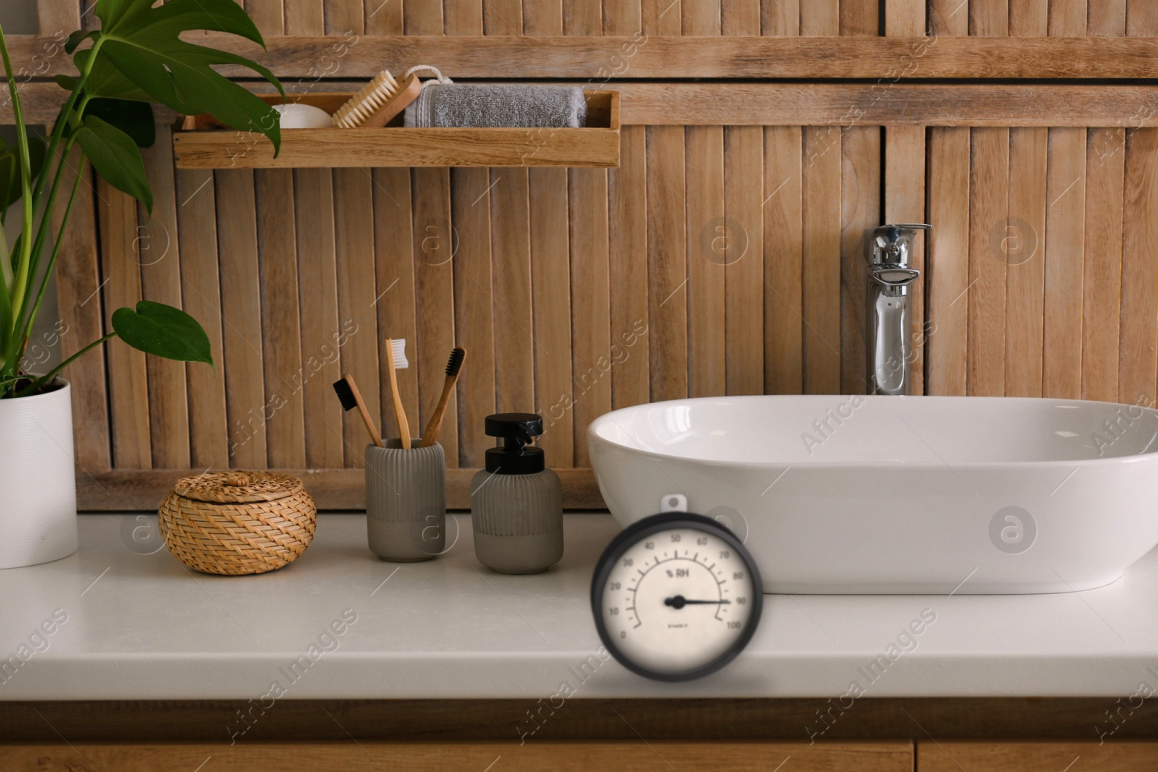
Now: 90
